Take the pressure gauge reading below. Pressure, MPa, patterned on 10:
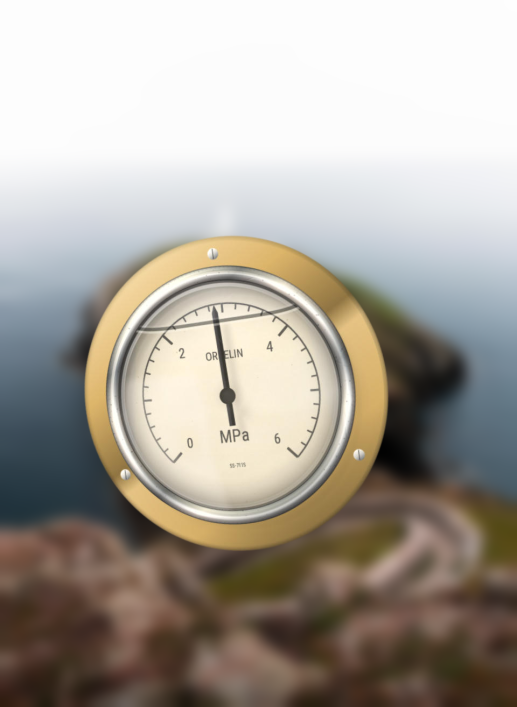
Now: 2.9
